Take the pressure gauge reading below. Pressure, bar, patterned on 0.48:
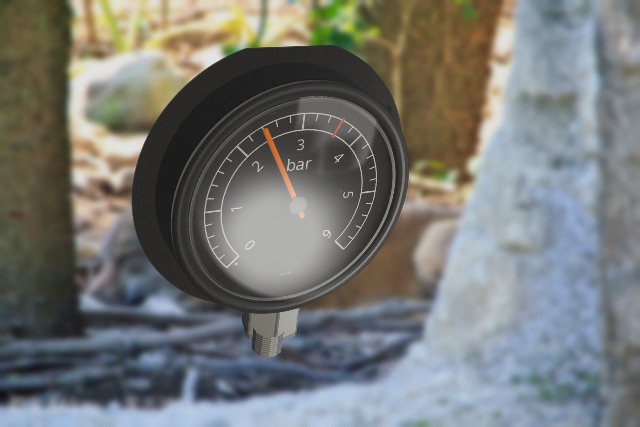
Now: 2.4
